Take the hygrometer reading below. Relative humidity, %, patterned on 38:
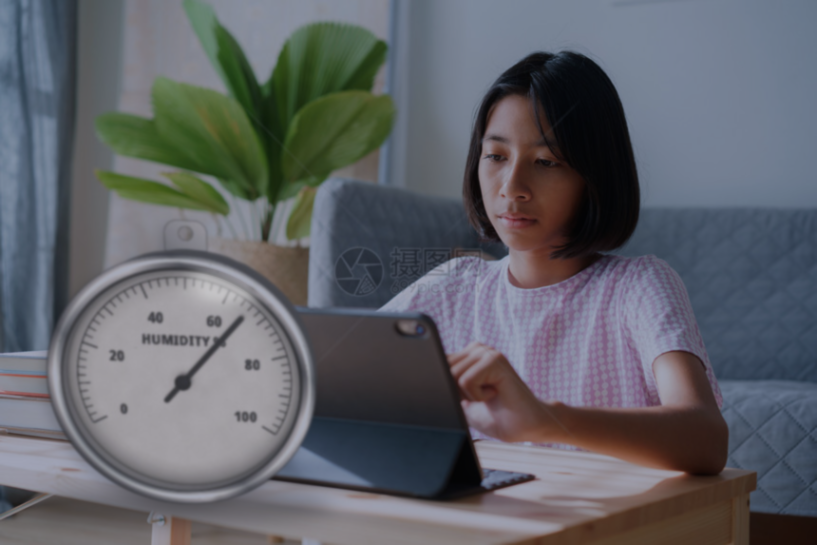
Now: 66
